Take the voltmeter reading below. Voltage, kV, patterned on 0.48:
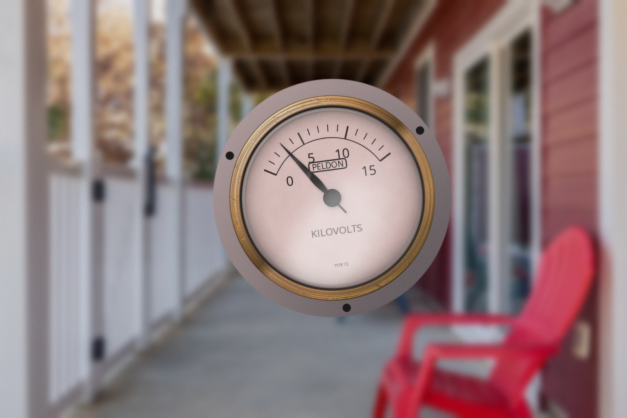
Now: 3
